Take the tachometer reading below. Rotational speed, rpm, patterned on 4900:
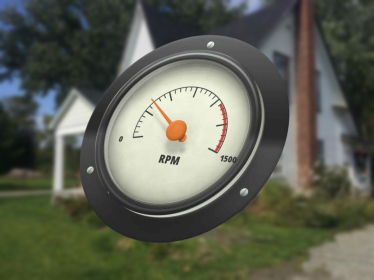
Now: 350
